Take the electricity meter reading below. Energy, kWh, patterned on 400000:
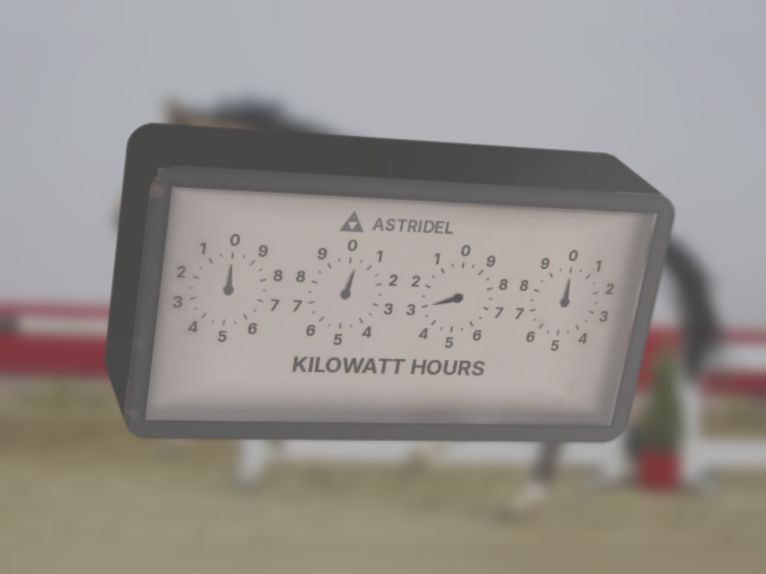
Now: 30
